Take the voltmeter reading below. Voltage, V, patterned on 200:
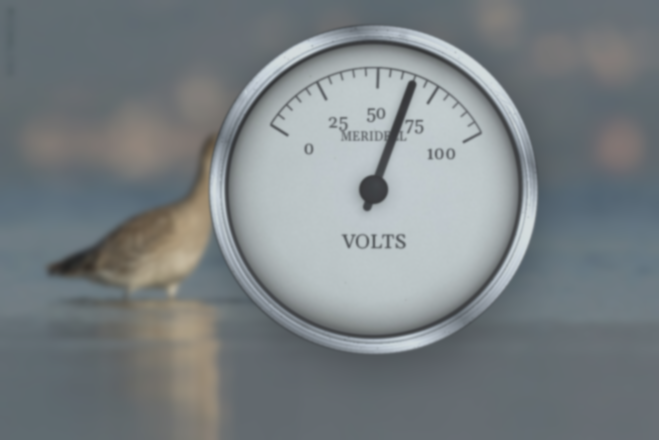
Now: 65
